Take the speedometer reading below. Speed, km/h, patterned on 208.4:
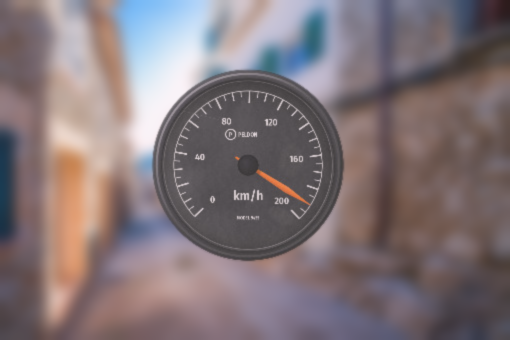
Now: 190
